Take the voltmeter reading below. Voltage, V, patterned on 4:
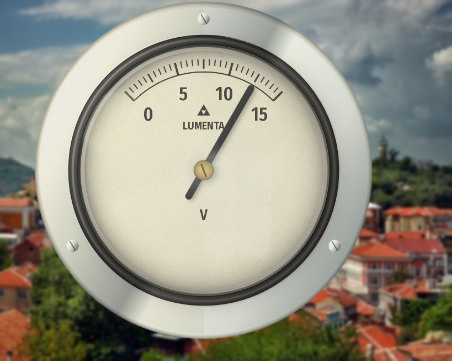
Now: 12.5
